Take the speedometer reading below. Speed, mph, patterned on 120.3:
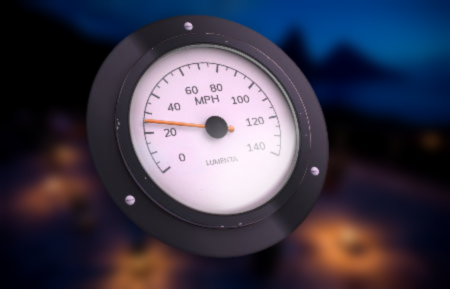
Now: 25
